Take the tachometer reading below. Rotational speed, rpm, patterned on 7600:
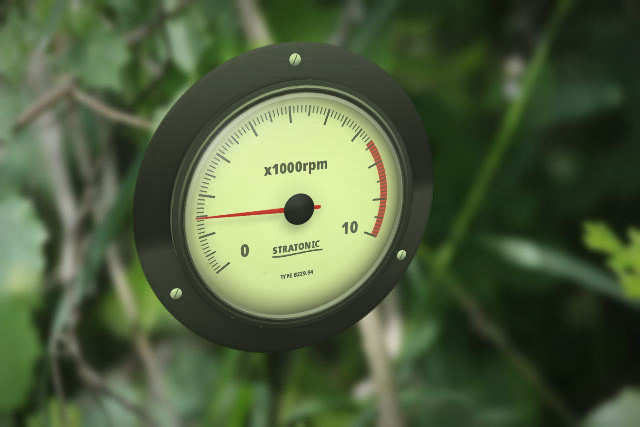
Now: 1500
